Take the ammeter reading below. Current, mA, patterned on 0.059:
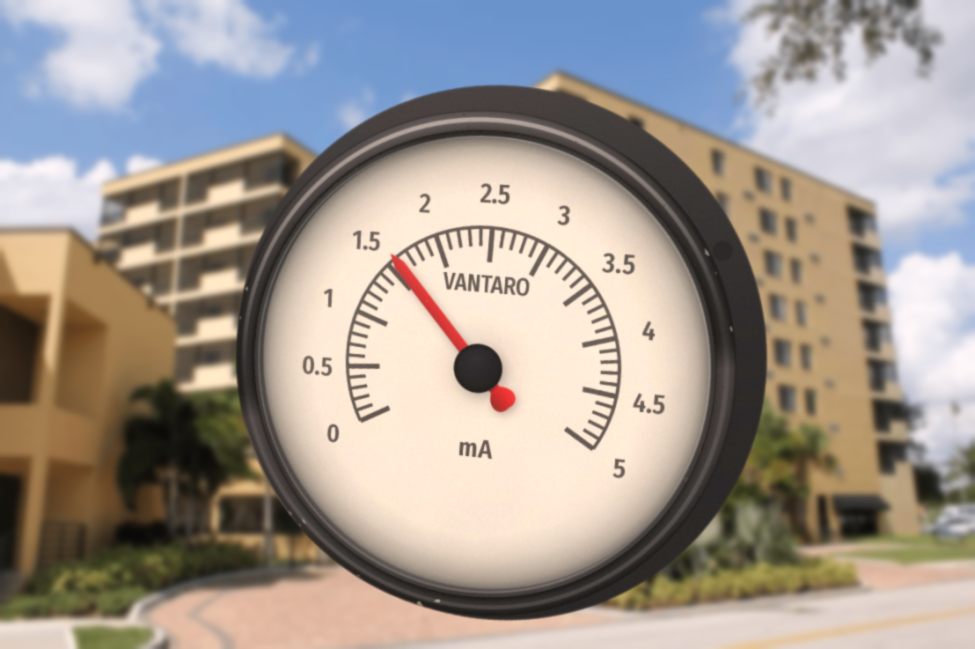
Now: 1.6
